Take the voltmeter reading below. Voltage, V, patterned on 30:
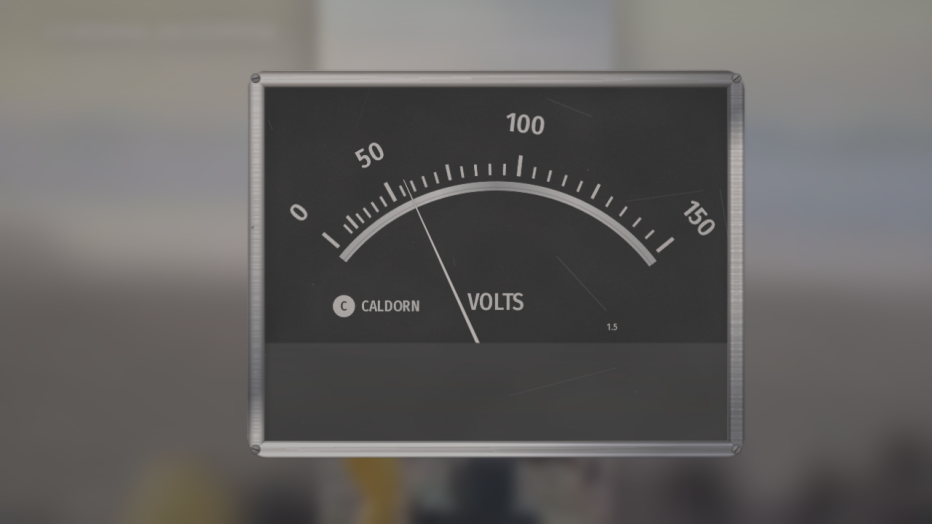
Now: 57.5
